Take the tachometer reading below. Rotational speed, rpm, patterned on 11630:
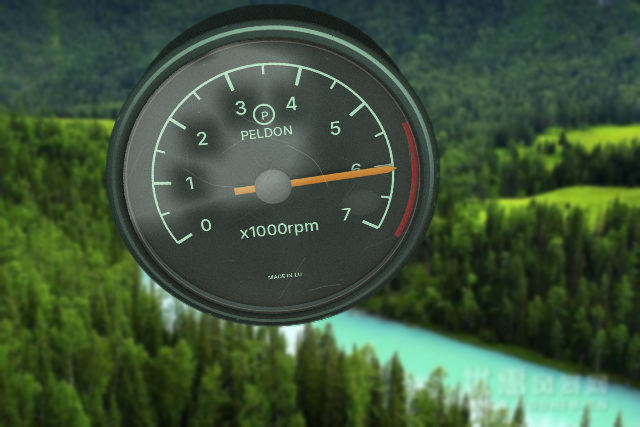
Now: 6000
